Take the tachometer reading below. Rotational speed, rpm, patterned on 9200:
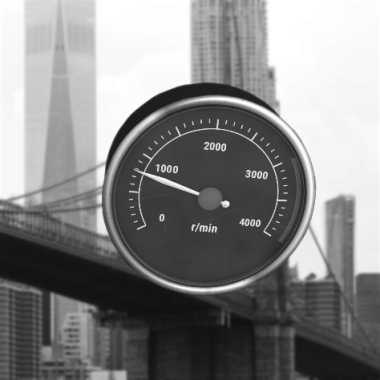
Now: 800
